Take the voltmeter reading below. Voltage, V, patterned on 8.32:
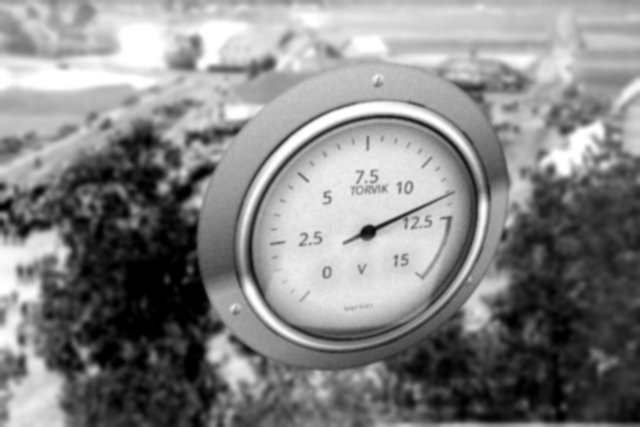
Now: 11.5
